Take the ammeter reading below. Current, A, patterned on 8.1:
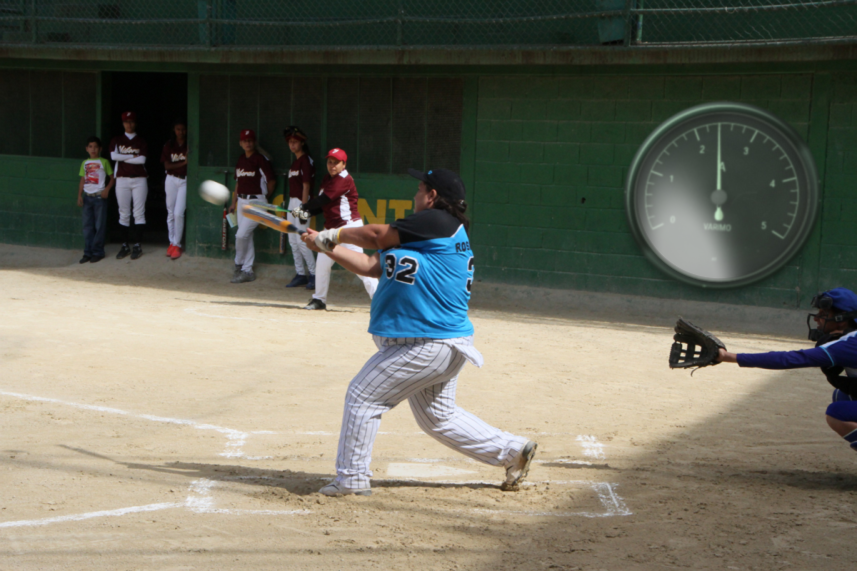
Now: 2.4
